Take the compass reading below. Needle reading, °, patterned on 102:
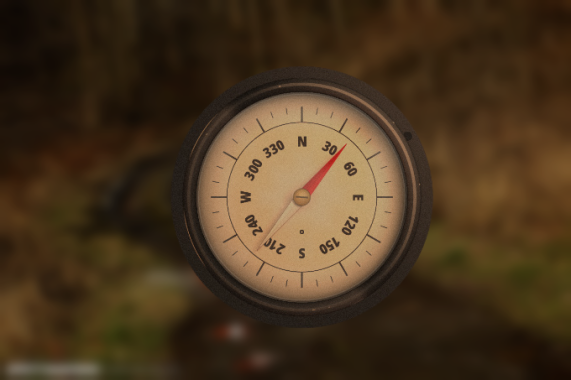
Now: 40
